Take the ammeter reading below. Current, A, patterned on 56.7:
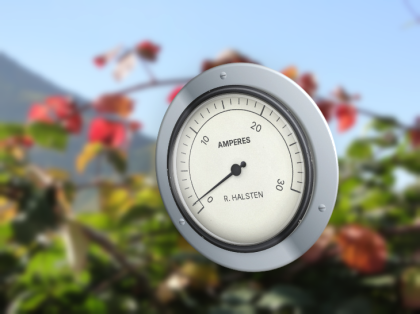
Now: 1
